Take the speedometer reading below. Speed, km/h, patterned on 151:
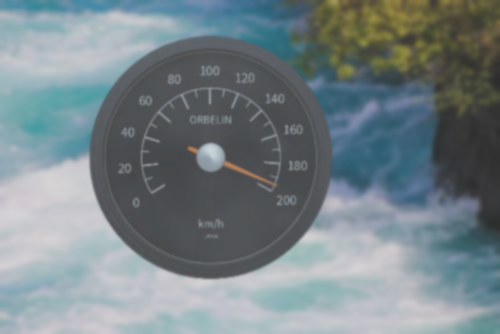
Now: 195
